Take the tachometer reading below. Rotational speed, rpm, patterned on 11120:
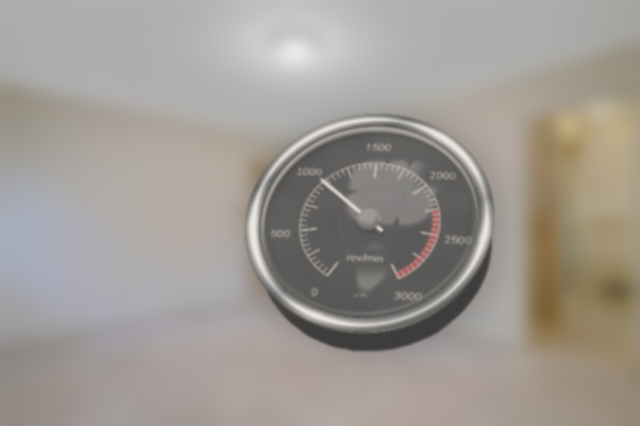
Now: 1000
